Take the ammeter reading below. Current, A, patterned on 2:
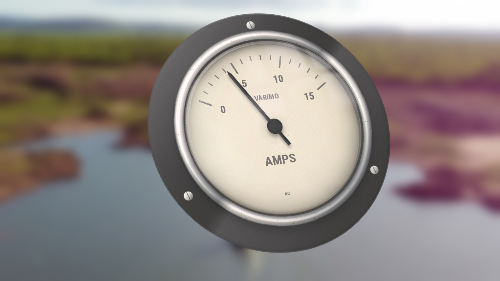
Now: 4
